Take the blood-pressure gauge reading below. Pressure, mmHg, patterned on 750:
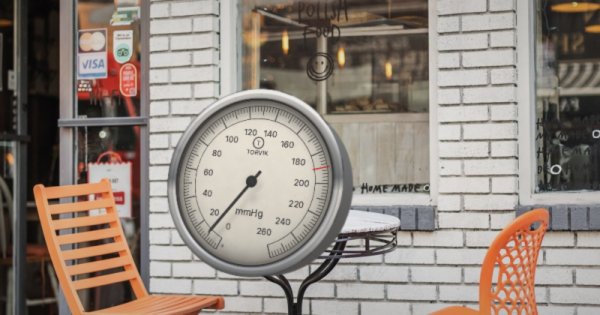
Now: 10
